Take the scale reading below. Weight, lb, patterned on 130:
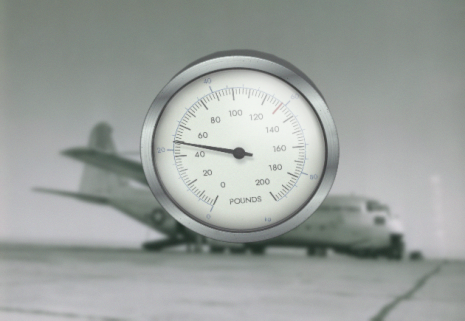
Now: 50
